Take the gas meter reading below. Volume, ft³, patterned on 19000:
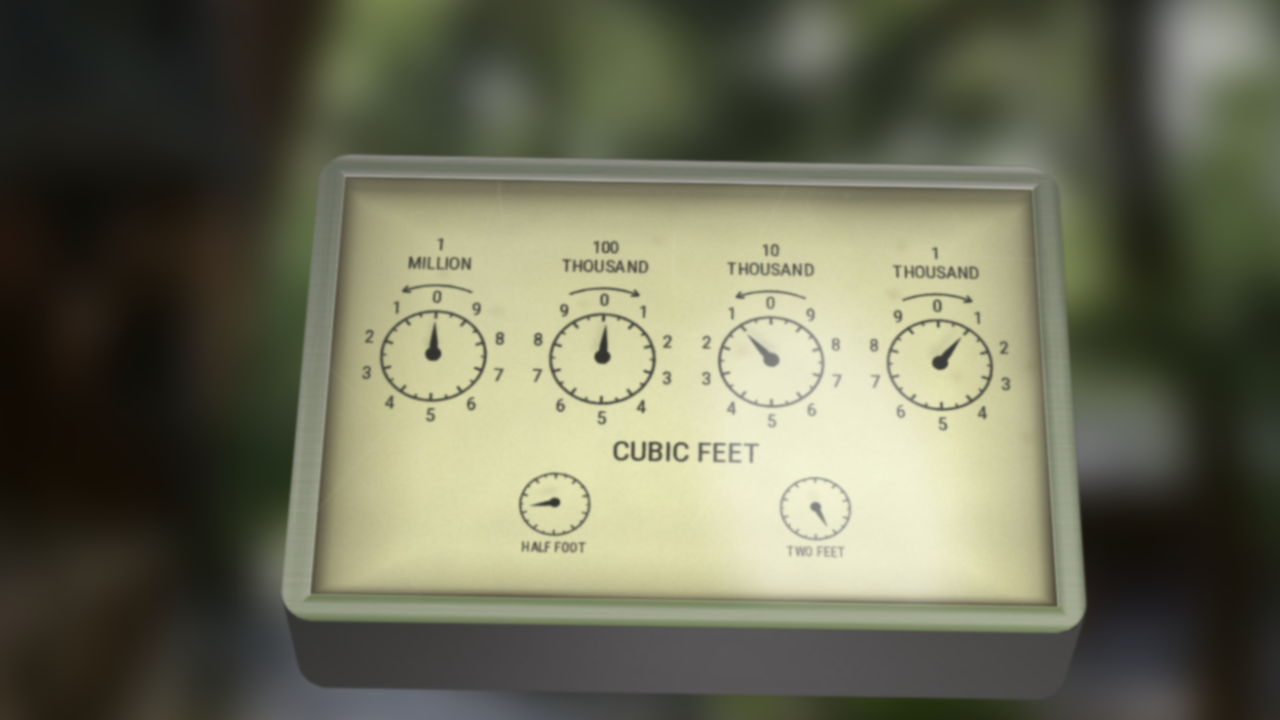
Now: 1100
